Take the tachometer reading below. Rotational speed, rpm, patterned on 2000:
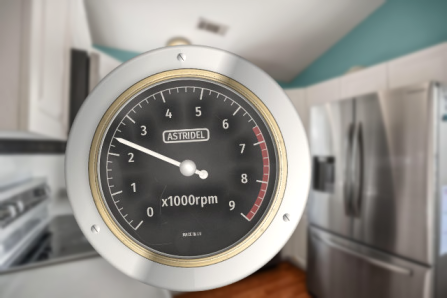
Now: 2400
